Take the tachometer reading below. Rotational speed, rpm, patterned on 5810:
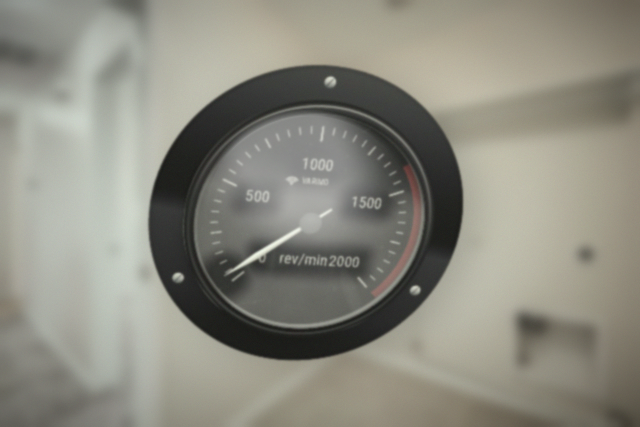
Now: 50
